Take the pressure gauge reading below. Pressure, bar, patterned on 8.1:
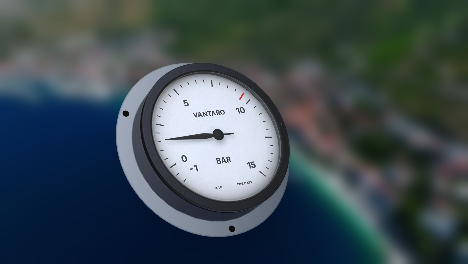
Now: 1.5
